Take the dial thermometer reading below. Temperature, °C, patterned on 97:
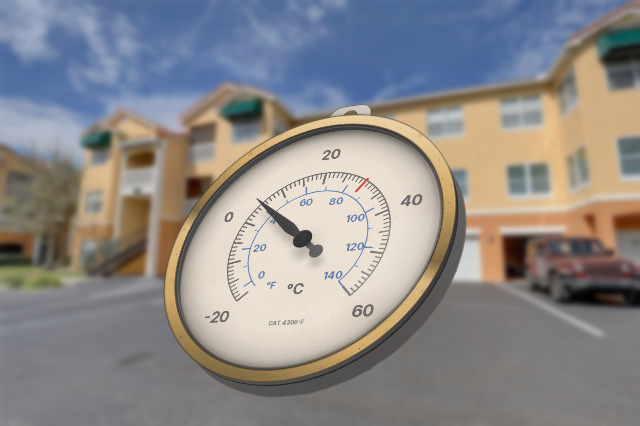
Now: 5
